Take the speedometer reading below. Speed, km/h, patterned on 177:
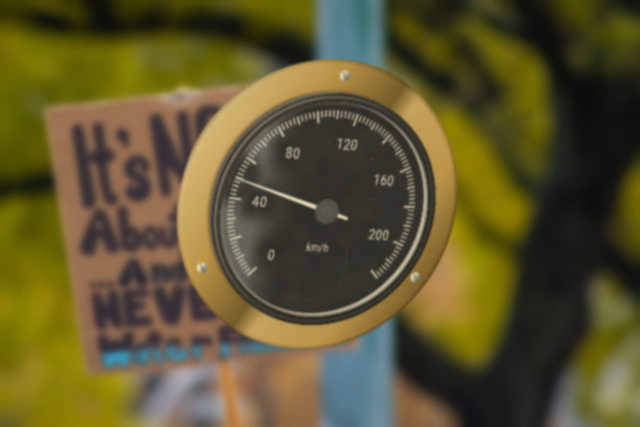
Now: 50
